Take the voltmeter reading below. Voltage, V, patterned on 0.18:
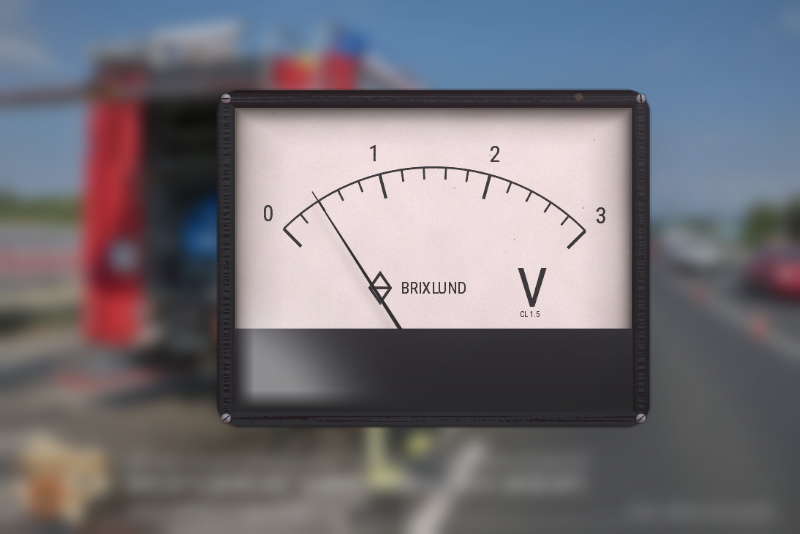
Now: 0.4
